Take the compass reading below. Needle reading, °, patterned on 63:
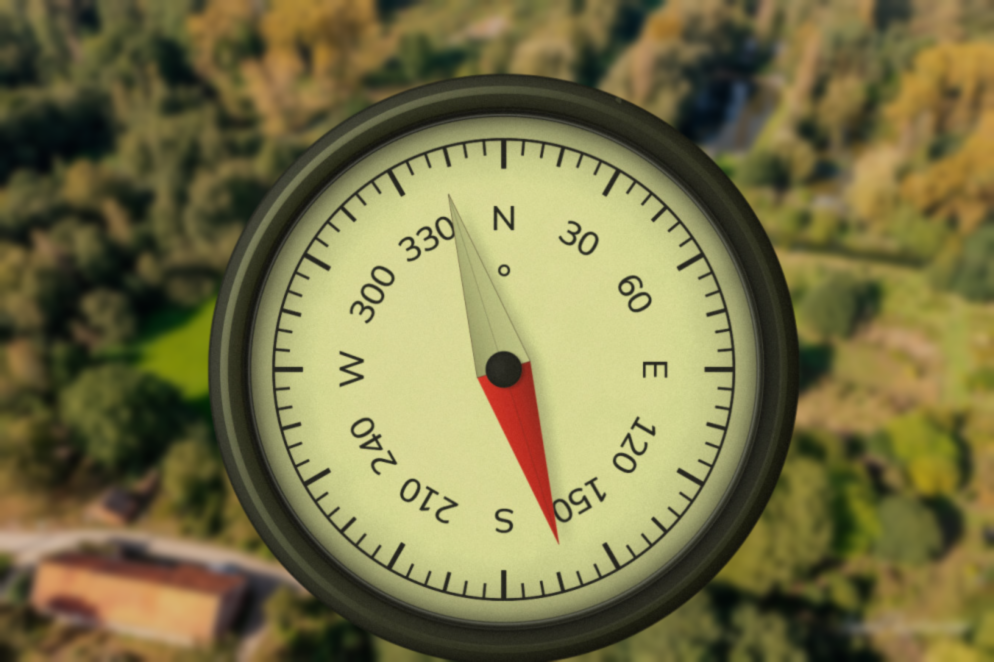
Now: 162.5
